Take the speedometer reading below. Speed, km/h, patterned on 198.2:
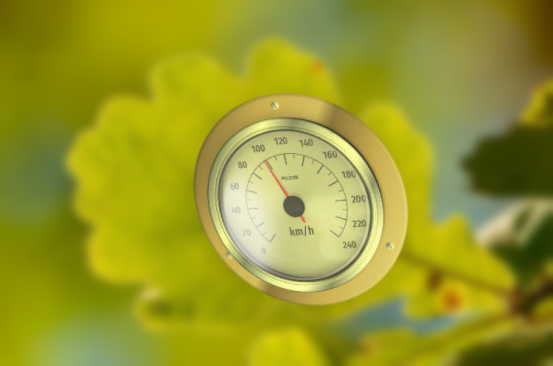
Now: 100
